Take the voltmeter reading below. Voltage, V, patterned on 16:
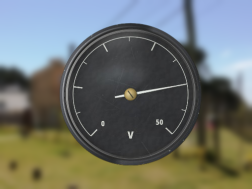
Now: 40
